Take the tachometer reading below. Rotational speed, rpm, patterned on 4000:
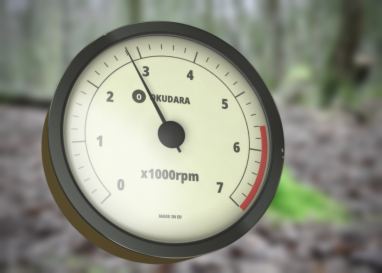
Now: 2800
